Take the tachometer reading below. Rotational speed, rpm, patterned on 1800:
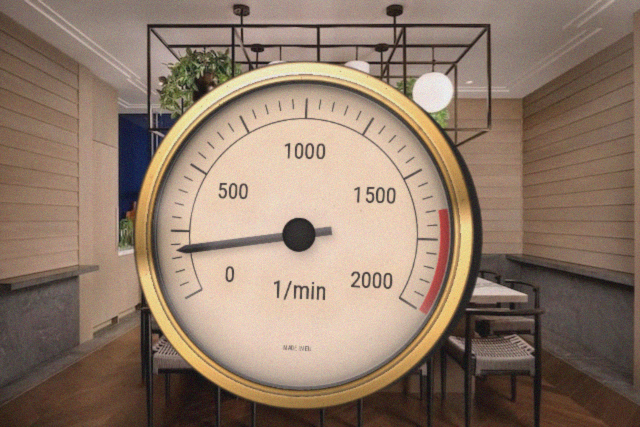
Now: 175
